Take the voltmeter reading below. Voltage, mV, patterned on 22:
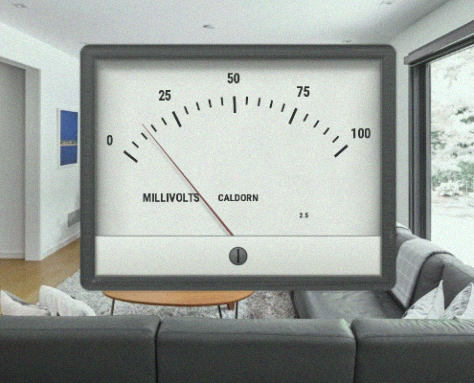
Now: 12.5
